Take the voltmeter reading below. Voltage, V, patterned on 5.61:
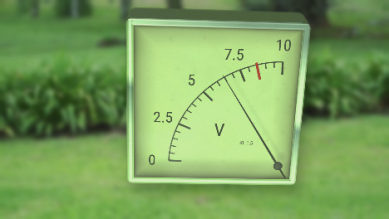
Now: 6.5
